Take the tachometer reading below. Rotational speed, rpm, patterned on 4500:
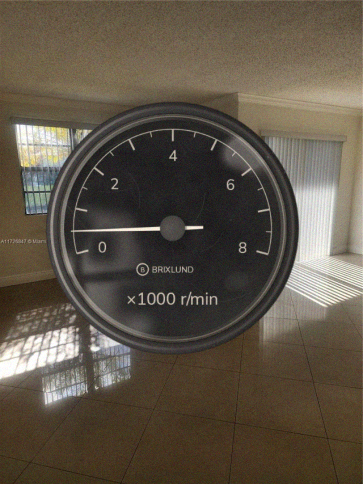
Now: 500
